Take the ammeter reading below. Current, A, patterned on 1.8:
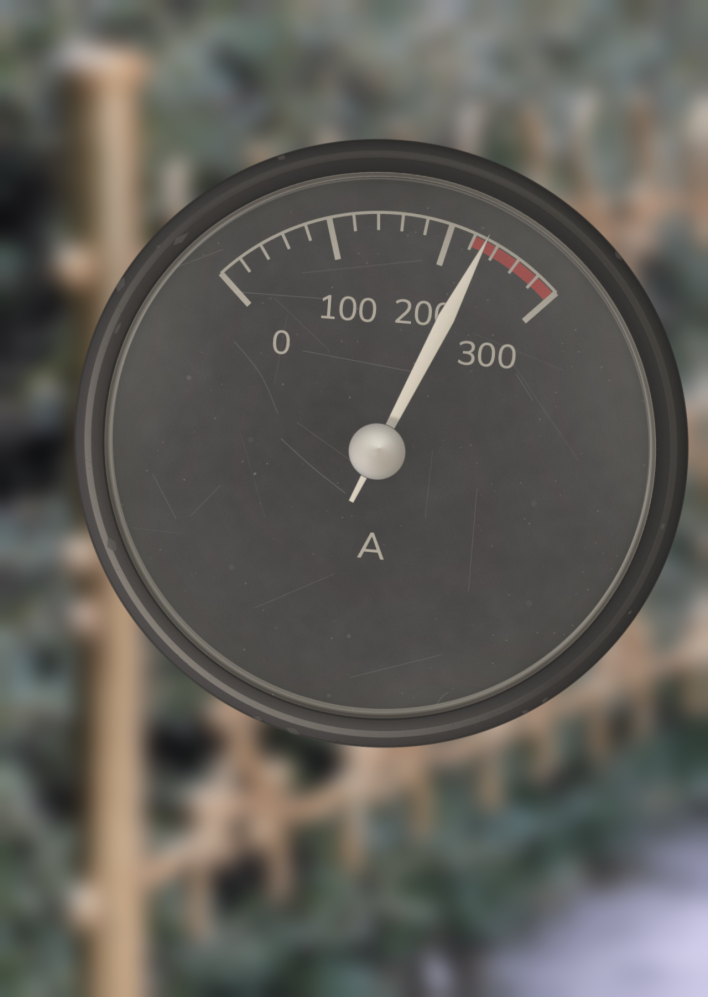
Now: 230
